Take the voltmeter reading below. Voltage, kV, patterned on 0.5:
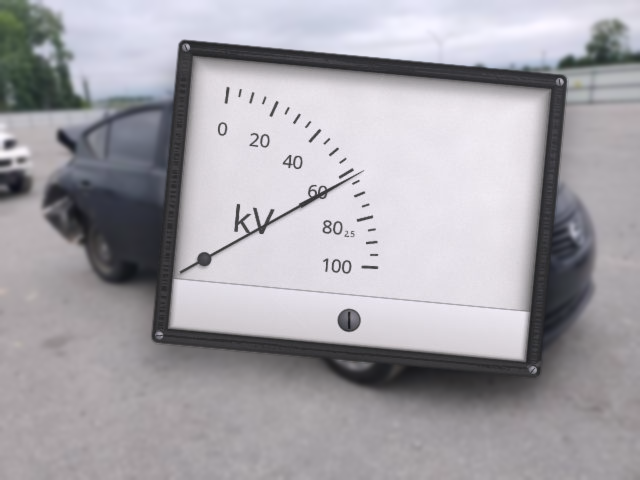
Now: 62.5
